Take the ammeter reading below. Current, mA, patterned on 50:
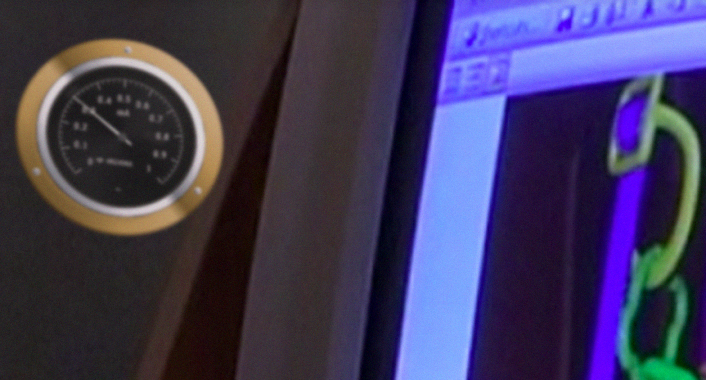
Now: 0.3
